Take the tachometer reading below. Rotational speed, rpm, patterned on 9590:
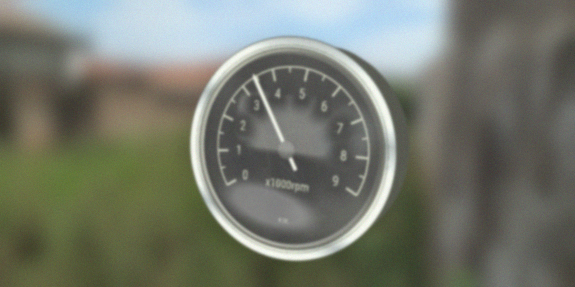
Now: 3500
